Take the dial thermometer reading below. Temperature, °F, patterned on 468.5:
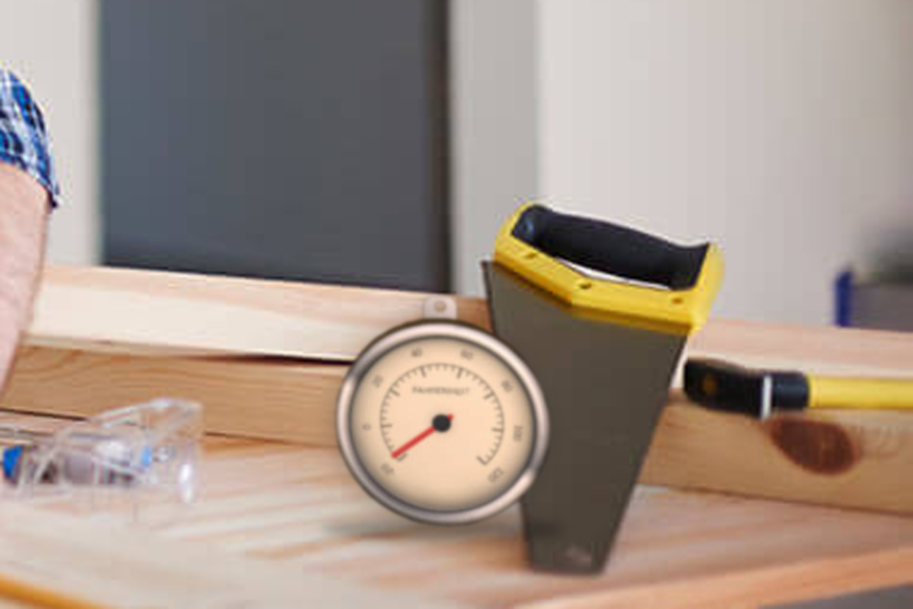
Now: -16
